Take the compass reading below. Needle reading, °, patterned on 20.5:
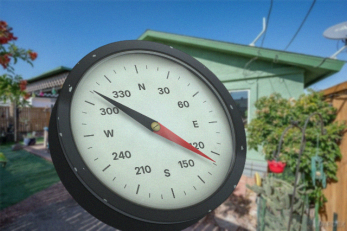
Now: 130
